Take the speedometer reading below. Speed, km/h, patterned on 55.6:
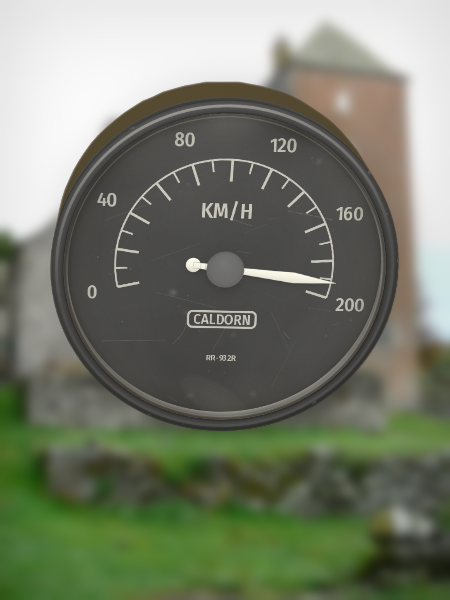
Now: 190
